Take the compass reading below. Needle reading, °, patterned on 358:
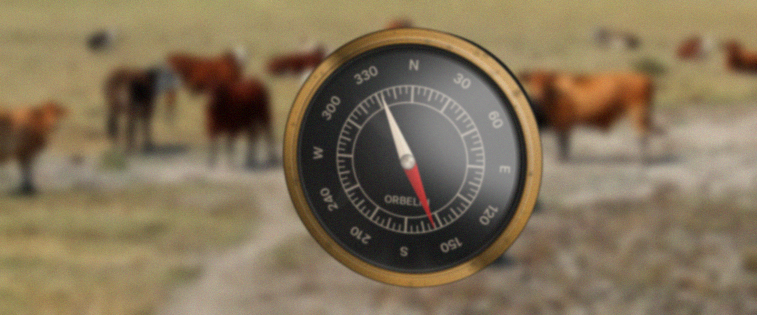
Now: 155
